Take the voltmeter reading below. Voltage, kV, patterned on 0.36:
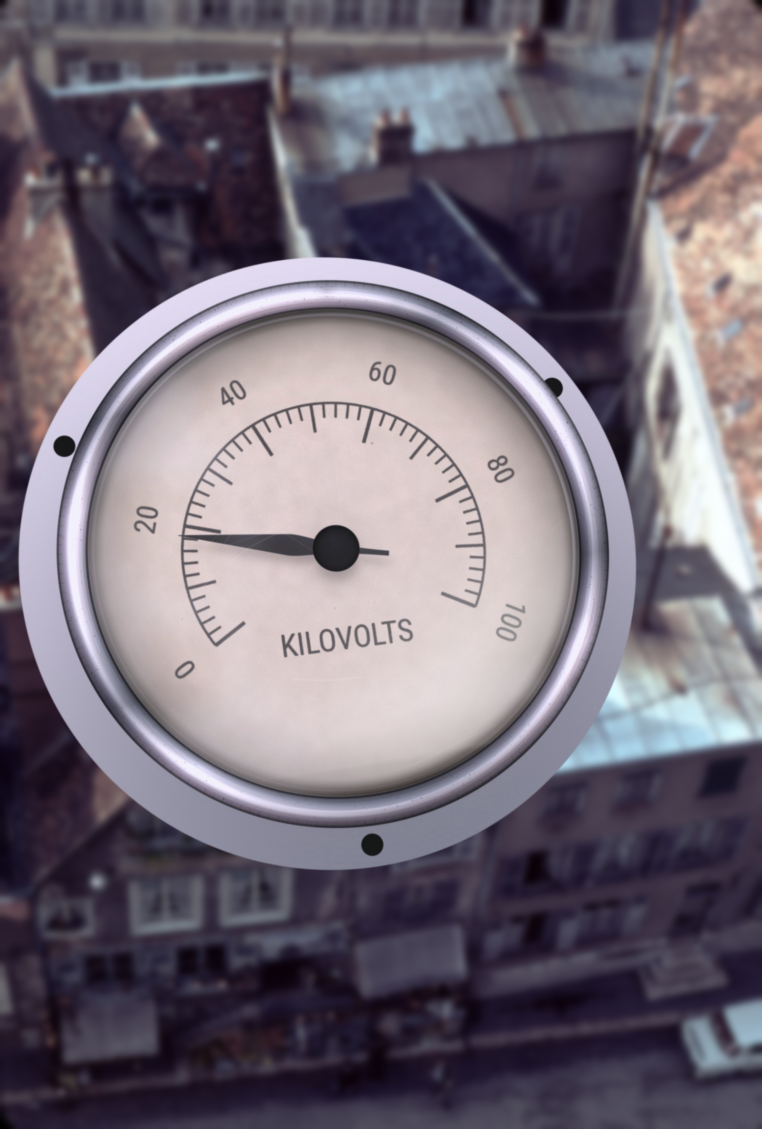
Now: 18
